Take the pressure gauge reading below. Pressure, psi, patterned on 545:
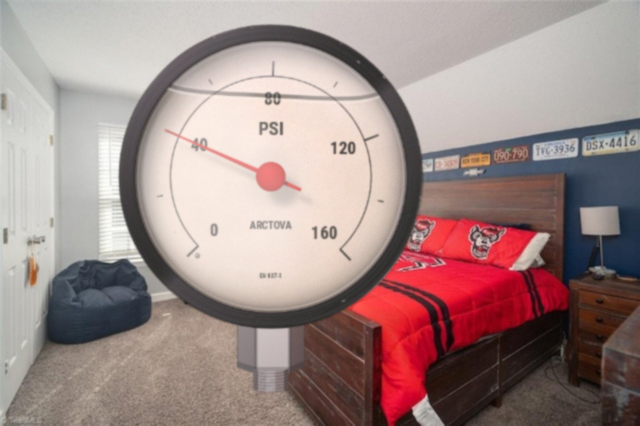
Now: 40
